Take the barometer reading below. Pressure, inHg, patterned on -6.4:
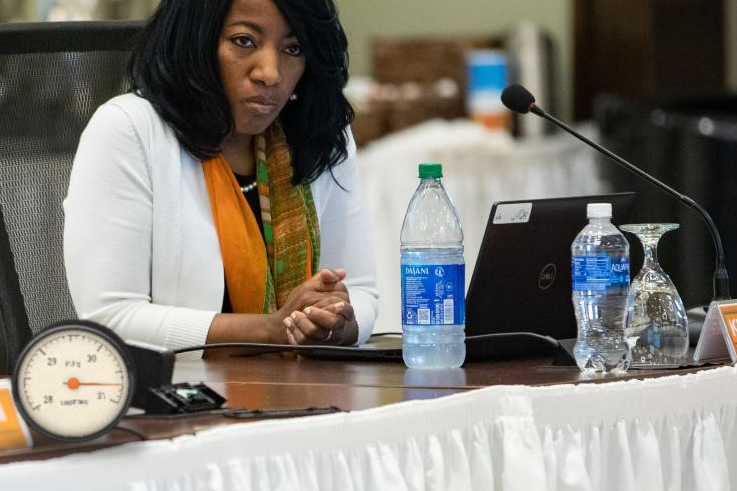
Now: 30.7
